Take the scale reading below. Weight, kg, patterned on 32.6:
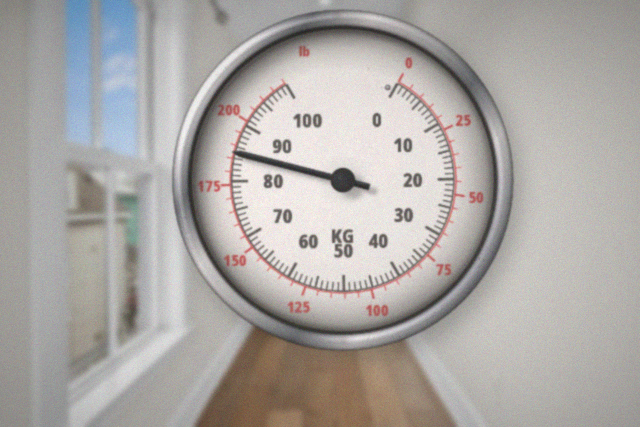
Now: 85
